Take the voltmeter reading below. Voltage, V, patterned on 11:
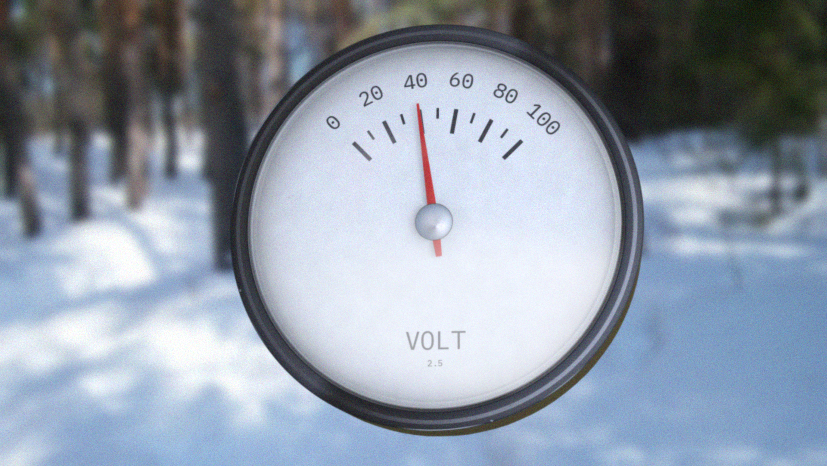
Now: 40
